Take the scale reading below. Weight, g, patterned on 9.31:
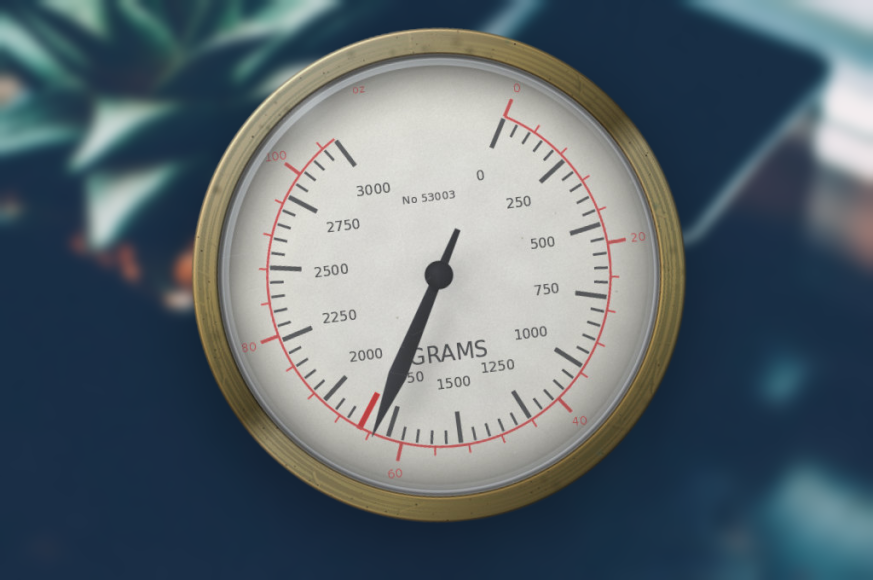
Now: 1800
